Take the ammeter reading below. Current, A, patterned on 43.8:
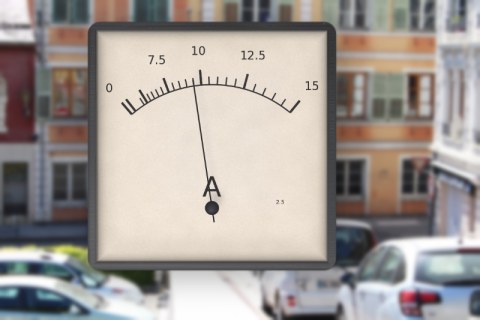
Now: 9.5
